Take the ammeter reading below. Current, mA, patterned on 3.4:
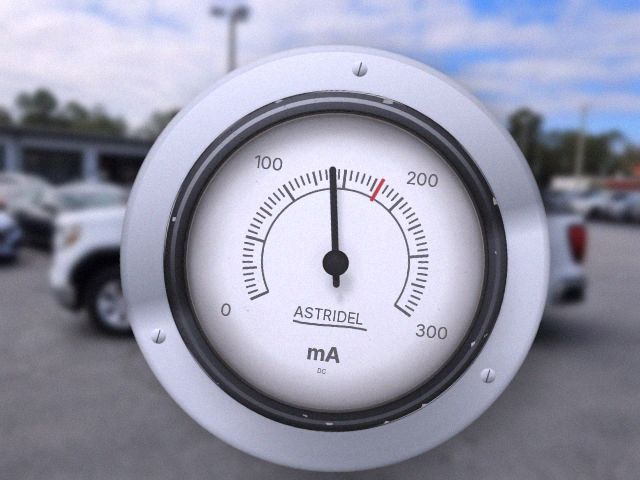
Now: 140
